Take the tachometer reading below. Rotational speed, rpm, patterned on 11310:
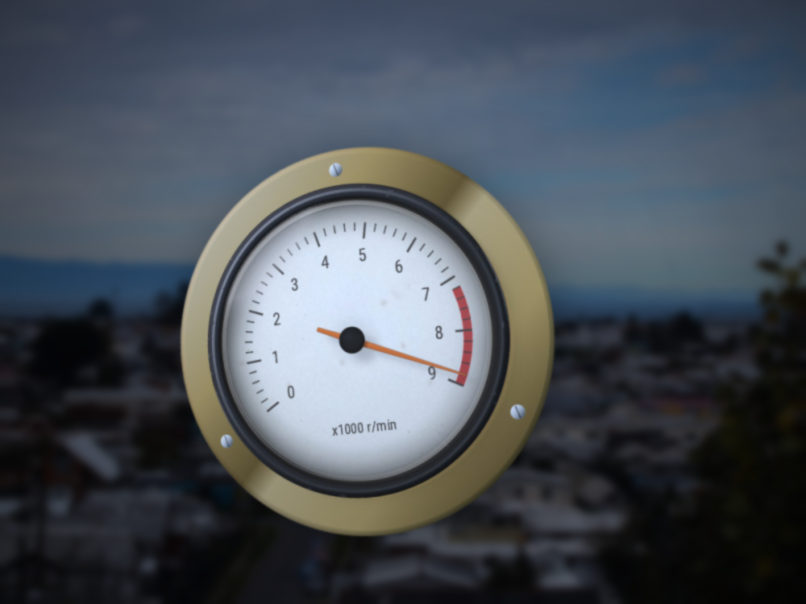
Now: 8800
